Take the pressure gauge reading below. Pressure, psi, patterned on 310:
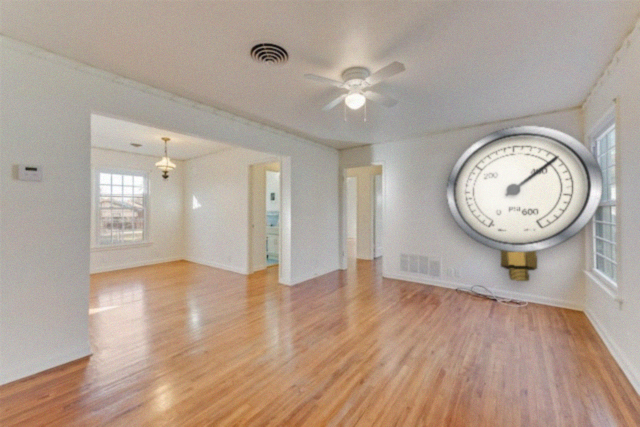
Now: 400
